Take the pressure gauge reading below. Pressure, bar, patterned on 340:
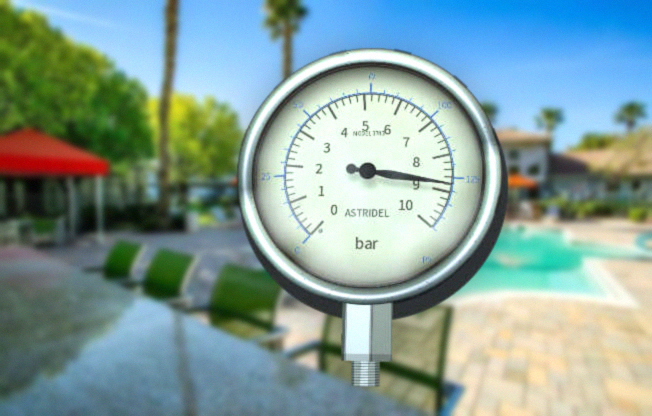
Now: 8.8
